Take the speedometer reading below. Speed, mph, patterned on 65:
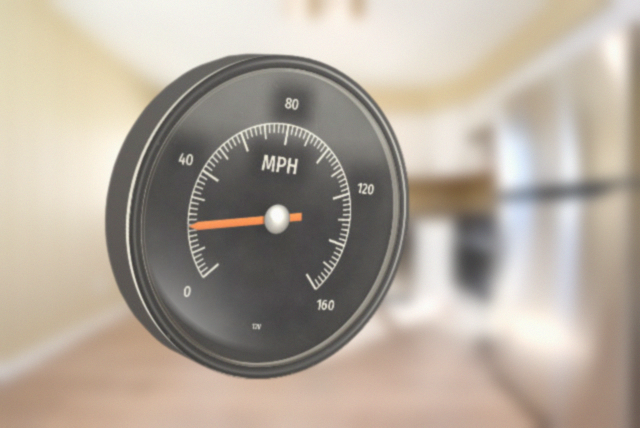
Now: 20
